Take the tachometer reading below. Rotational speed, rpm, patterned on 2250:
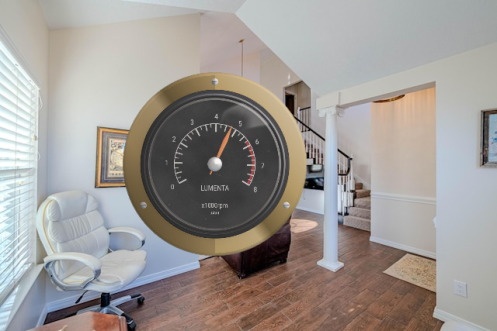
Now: 4750
